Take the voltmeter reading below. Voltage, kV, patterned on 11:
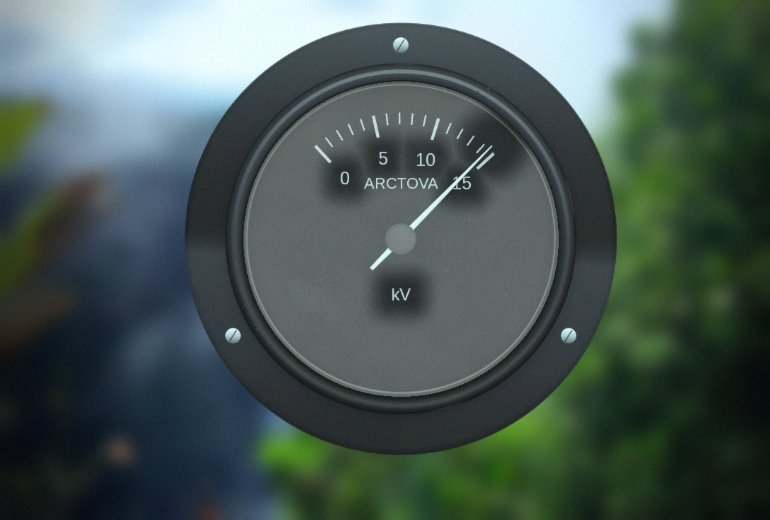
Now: 14.5
